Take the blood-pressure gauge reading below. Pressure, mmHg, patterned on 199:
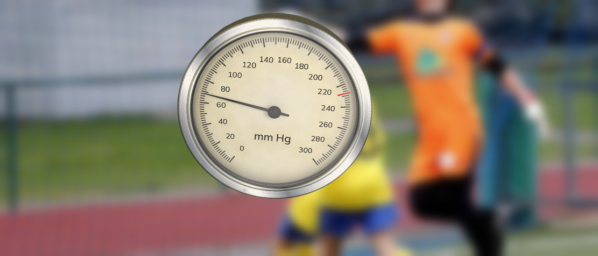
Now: 70
